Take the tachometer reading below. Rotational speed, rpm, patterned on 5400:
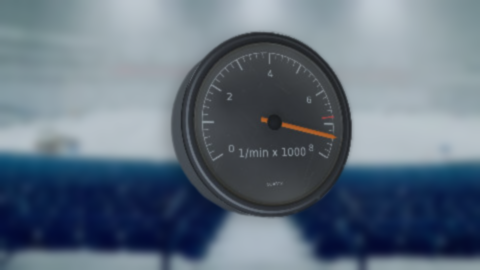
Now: 7400
